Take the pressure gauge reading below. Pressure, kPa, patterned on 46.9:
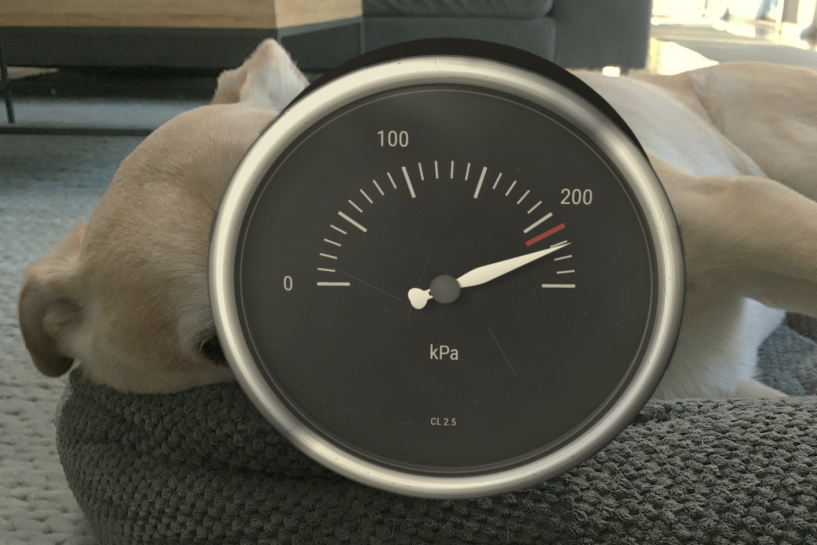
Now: 220
